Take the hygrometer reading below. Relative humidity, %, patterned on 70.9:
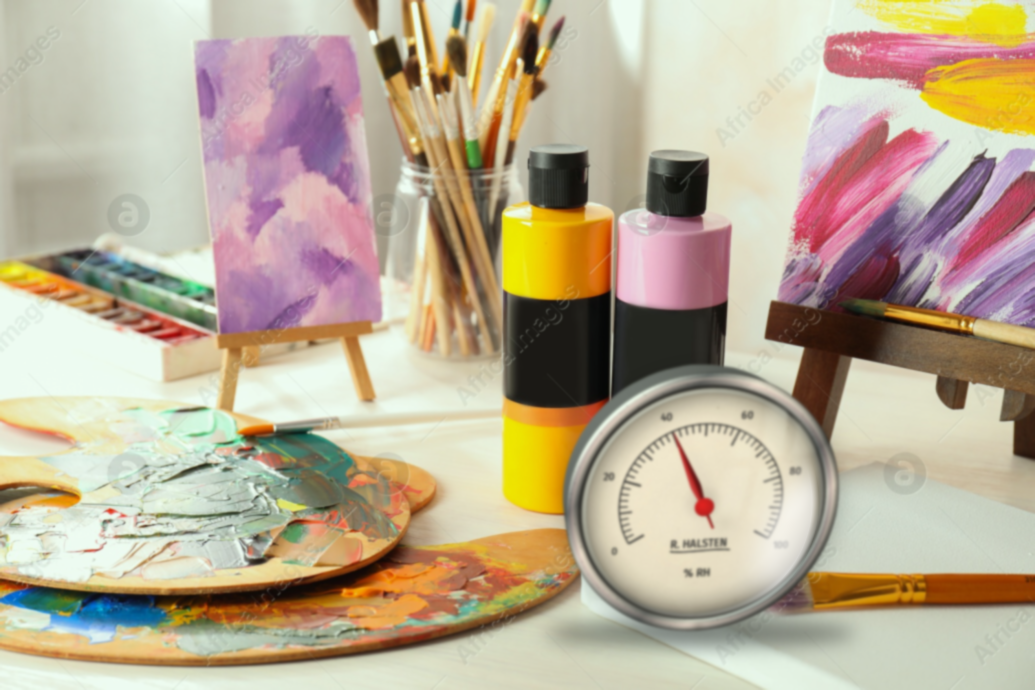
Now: 40
